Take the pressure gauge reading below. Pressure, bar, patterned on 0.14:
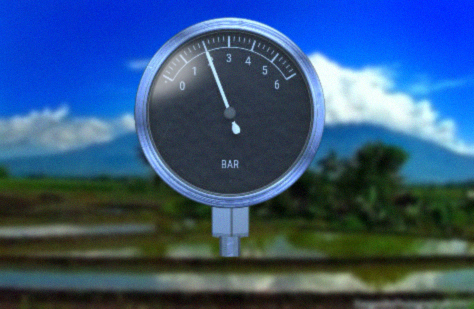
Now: 2
